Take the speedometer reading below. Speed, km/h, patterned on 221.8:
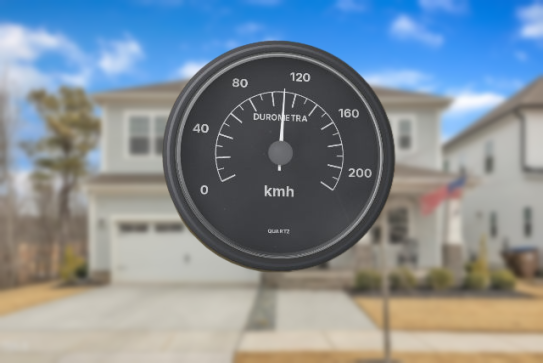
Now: 110
